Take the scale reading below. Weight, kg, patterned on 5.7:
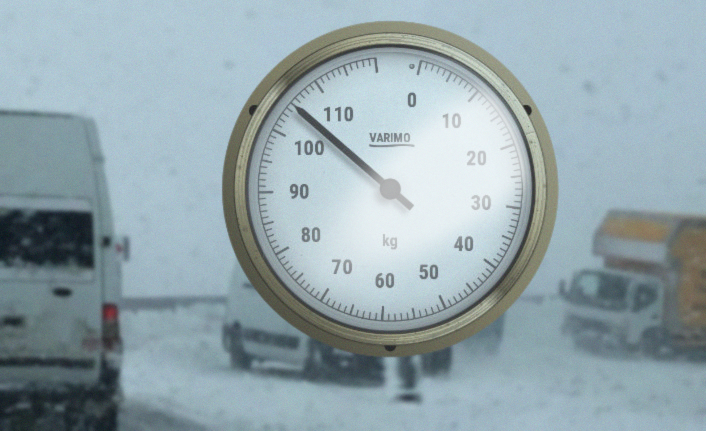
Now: 105
